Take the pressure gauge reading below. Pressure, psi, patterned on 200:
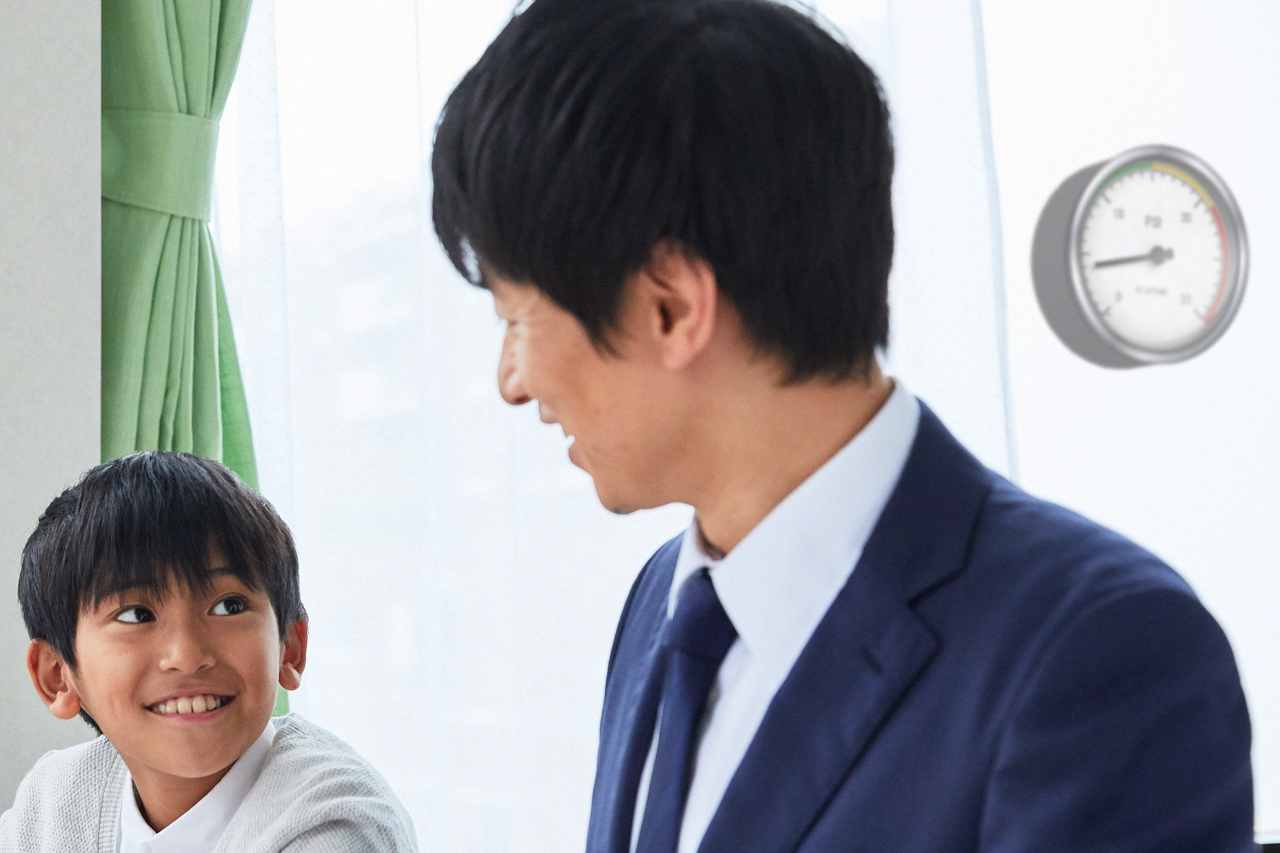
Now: 4
